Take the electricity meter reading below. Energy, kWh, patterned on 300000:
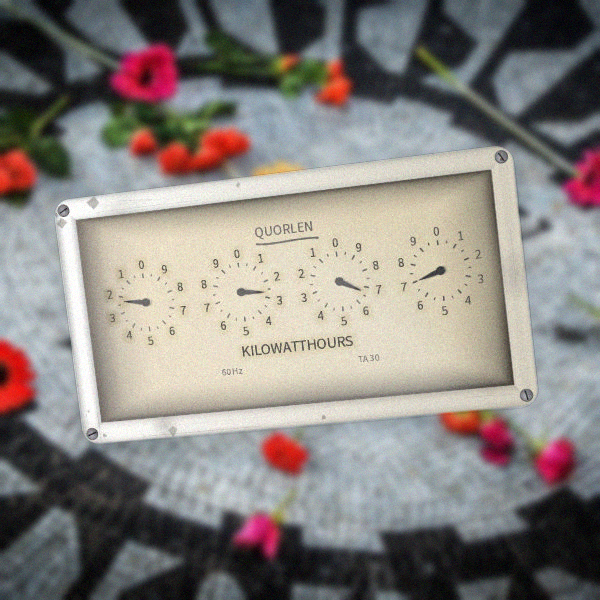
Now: 2267
